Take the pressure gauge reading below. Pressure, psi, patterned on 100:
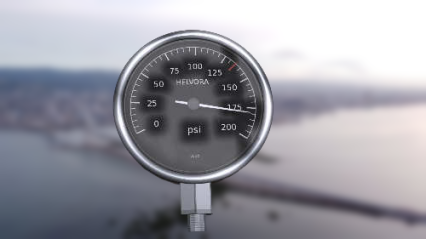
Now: 180
